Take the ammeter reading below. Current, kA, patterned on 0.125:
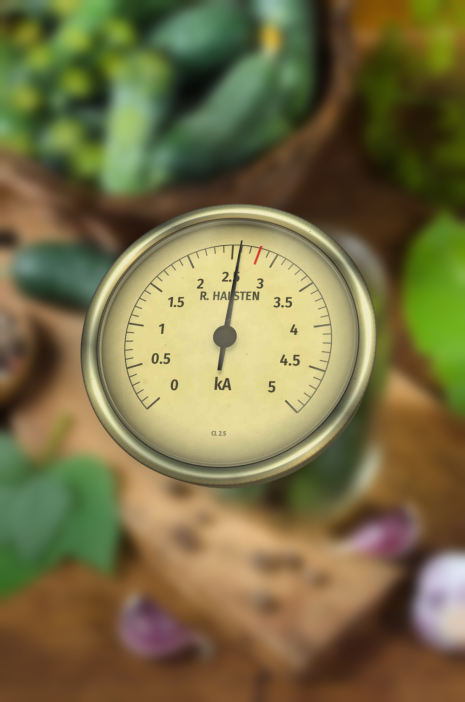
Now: 2.6
